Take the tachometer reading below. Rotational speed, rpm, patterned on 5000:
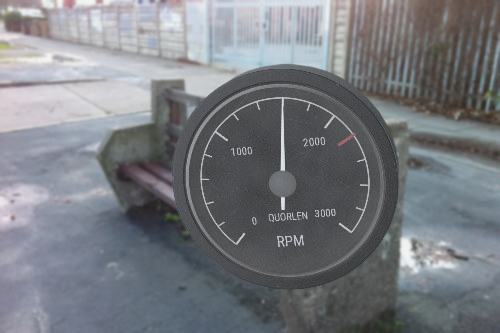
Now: 1600
